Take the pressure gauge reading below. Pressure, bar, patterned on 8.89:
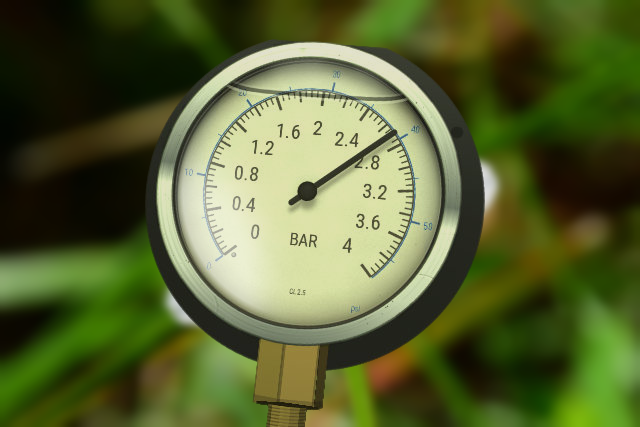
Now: 2.7
